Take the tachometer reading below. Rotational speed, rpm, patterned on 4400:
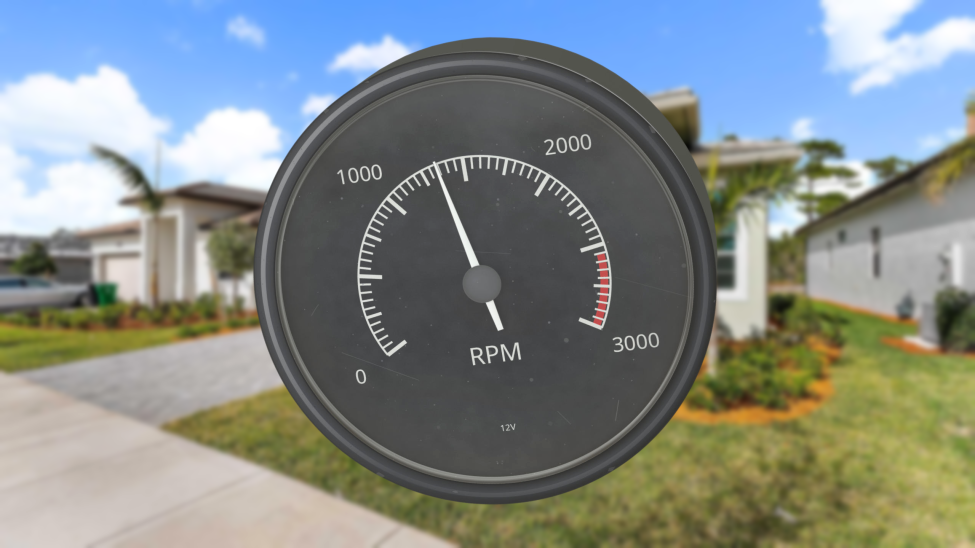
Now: 1350
